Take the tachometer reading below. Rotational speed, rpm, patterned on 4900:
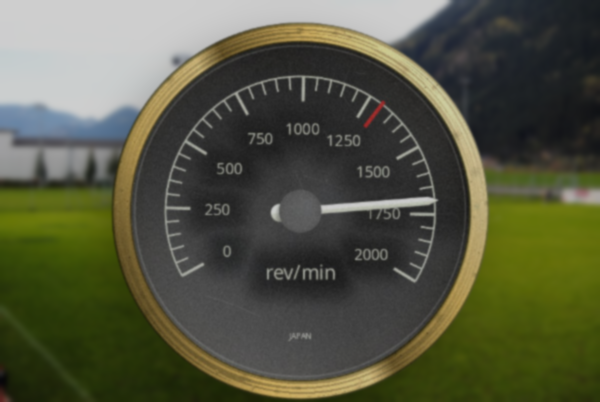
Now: 1700
